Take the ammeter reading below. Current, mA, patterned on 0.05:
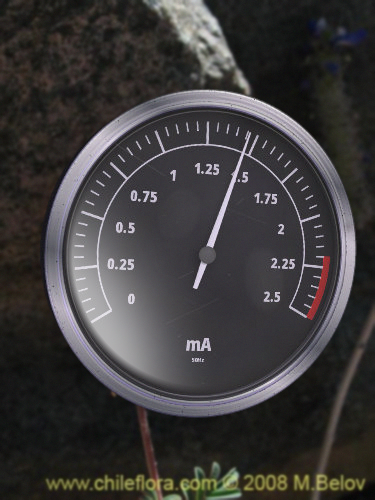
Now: 1.45
